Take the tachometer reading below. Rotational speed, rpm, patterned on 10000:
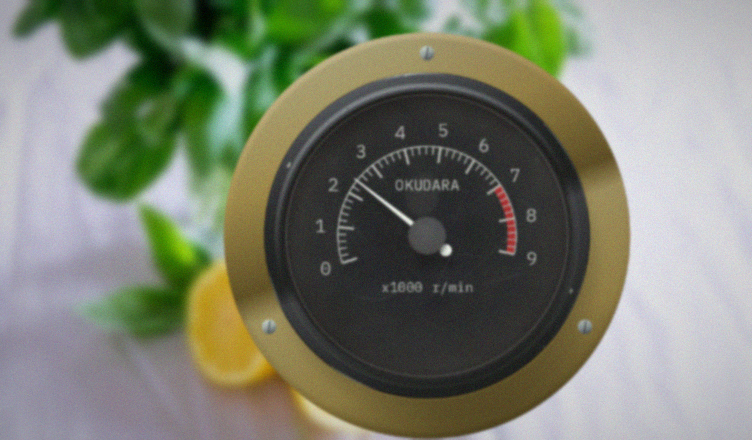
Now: 2400
